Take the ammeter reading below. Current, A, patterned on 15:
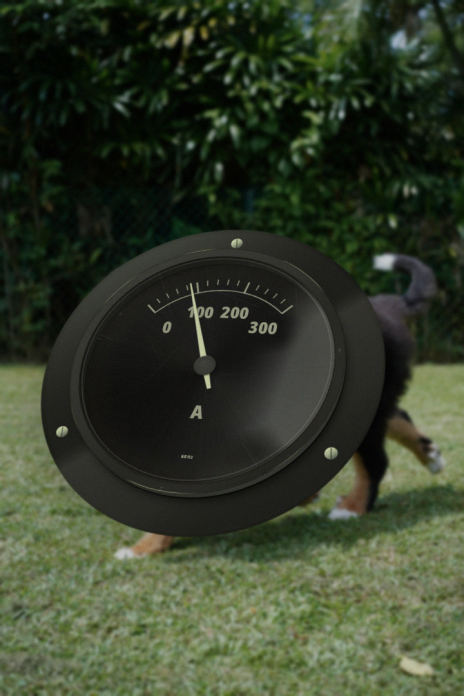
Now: 90
